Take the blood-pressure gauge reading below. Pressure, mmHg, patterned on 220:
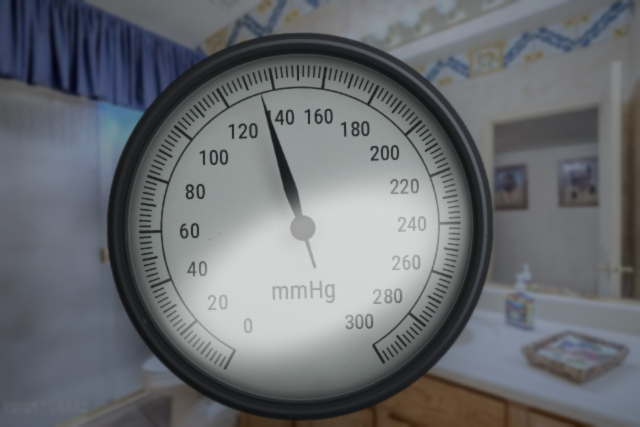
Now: 134
